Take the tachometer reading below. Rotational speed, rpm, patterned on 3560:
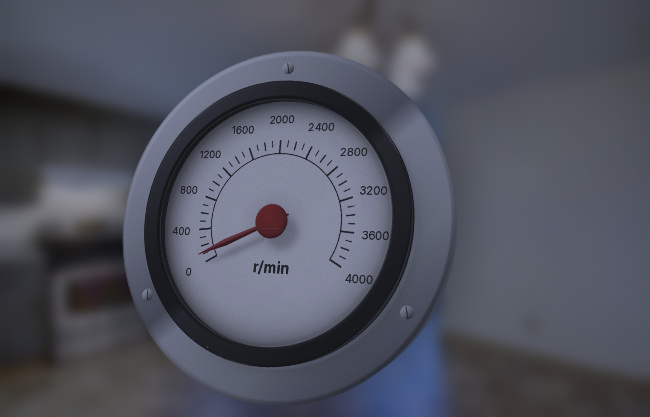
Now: 100
